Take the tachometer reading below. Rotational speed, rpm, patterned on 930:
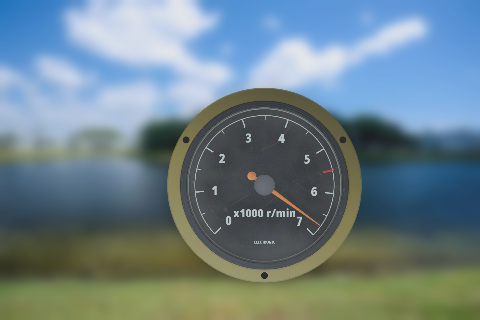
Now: 6750
